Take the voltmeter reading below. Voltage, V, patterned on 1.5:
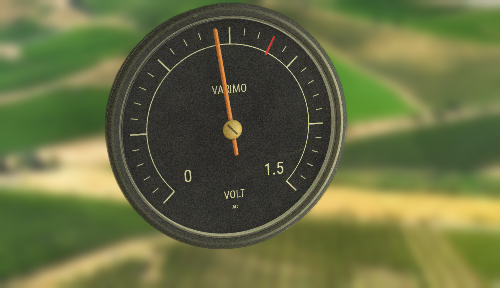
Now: 0.7
